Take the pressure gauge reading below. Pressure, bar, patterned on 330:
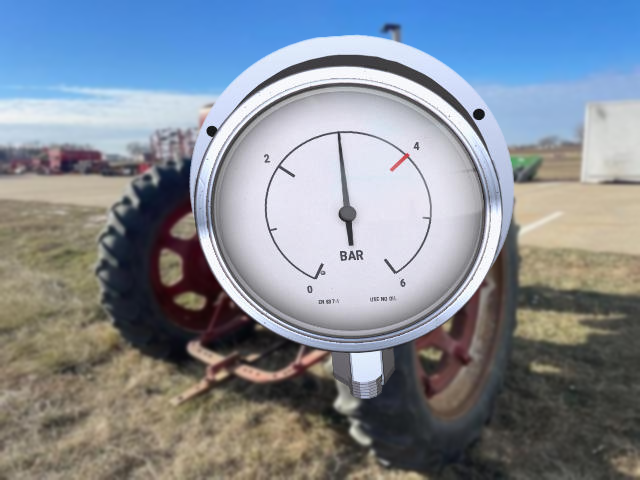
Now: 3
